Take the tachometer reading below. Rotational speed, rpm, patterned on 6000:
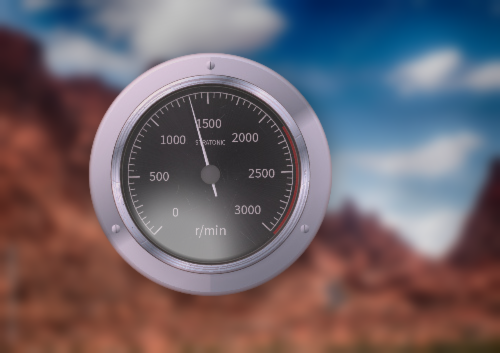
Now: 1350
